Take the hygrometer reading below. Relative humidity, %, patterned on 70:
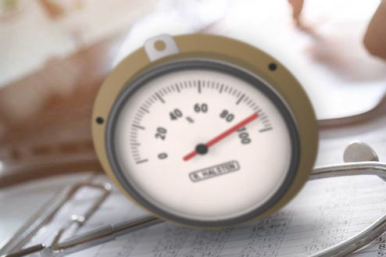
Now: 90
